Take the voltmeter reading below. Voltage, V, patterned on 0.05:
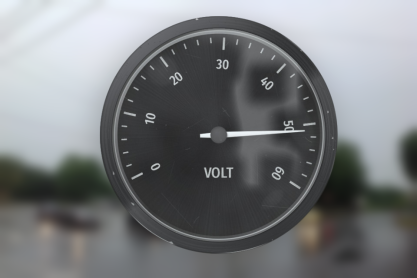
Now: 51
